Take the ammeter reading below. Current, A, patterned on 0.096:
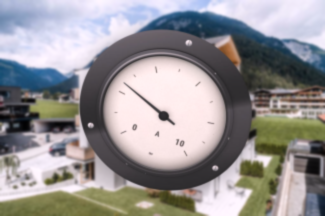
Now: 2.5
